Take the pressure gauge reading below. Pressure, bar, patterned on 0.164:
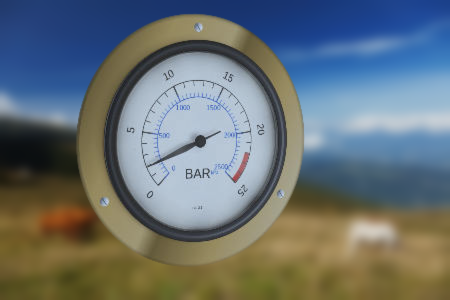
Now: 2
